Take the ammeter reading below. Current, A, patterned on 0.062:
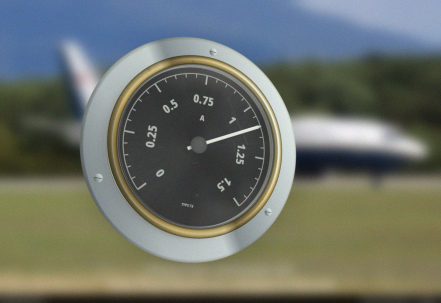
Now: 1.1
